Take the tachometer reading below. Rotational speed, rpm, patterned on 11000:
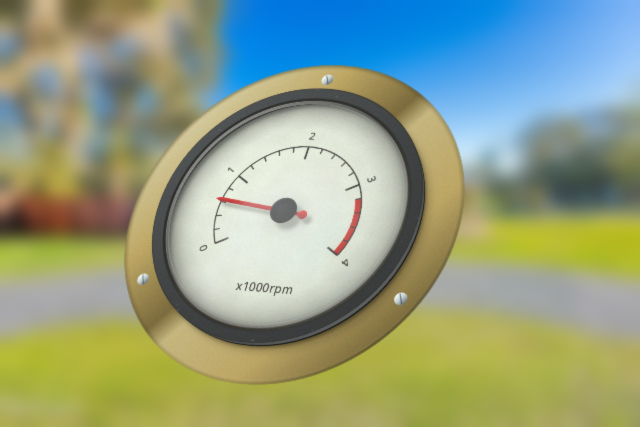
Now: 600
